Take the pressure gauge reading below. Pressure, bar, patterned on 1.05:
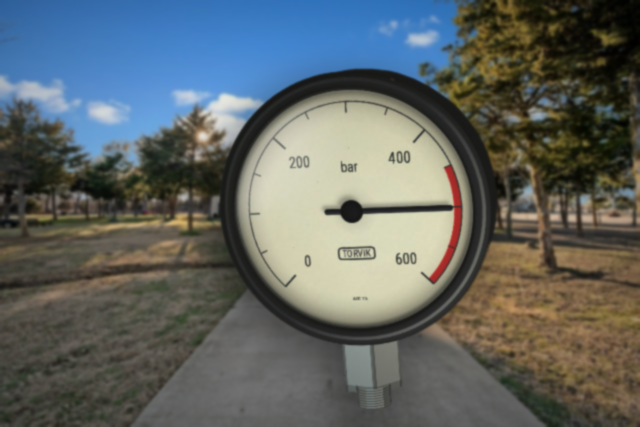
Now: 500
